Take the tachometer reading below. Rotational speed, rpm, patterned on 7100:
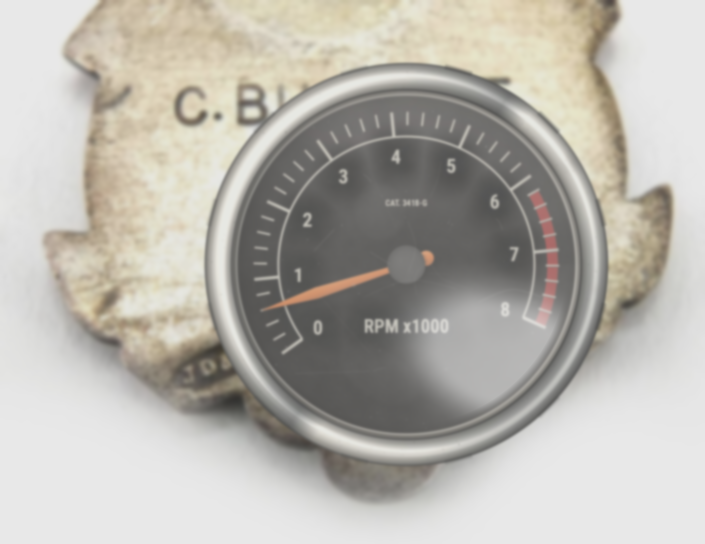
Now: 600
